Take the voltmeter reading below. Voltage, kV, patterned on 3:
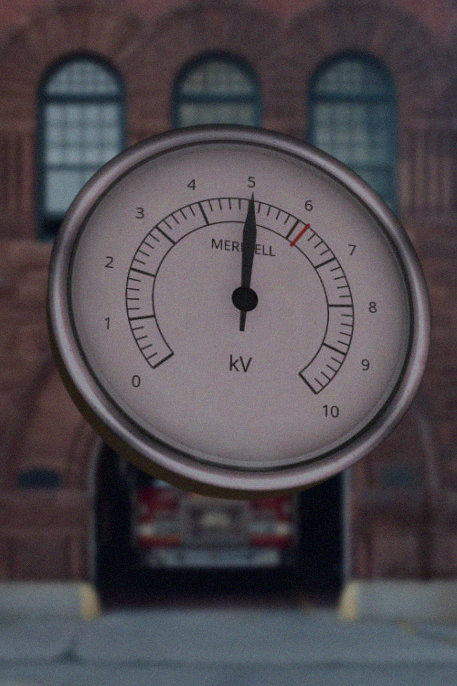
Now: 5
